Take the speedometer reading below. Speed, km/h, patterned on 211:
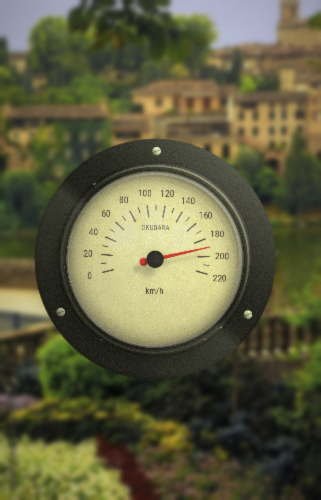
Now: 190
